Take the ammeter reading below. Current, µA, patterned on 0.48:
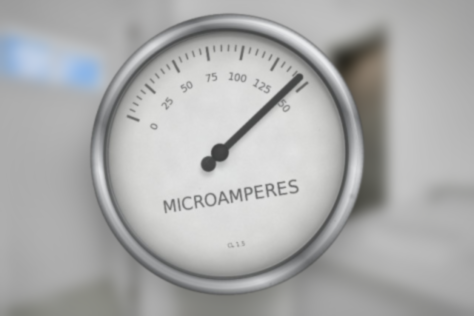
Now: 145
